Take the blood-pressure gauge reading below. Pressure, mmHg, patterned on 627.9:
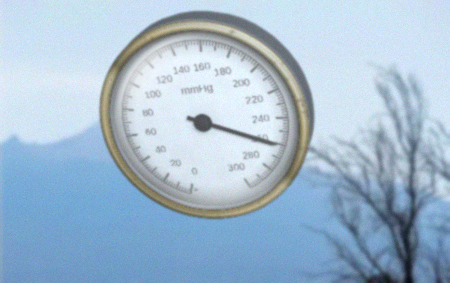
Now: 260
